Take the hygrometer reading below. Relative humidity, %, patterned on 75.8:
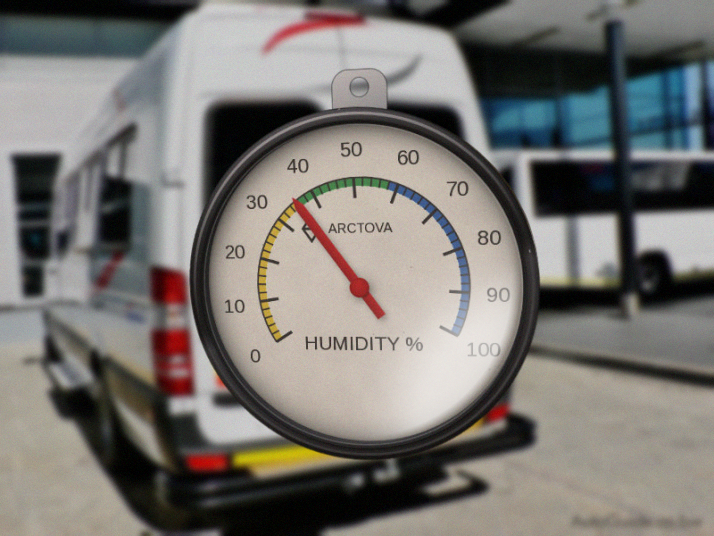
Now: 36
